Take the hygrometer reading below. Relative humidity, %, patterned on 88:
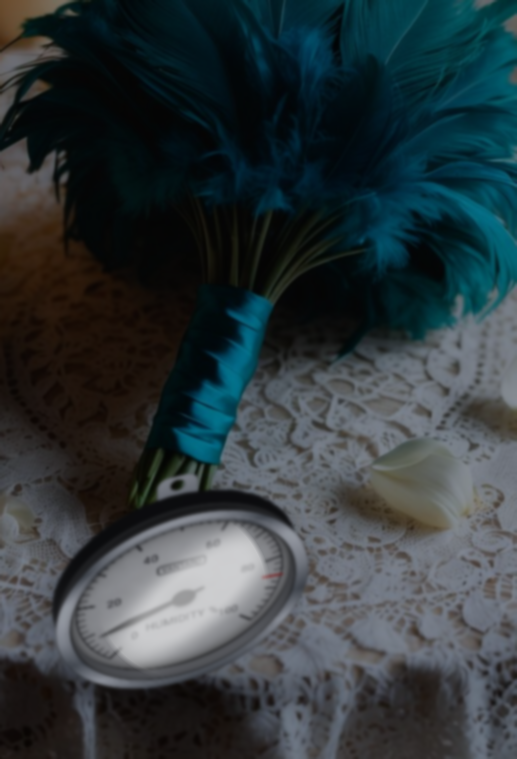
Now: 10
